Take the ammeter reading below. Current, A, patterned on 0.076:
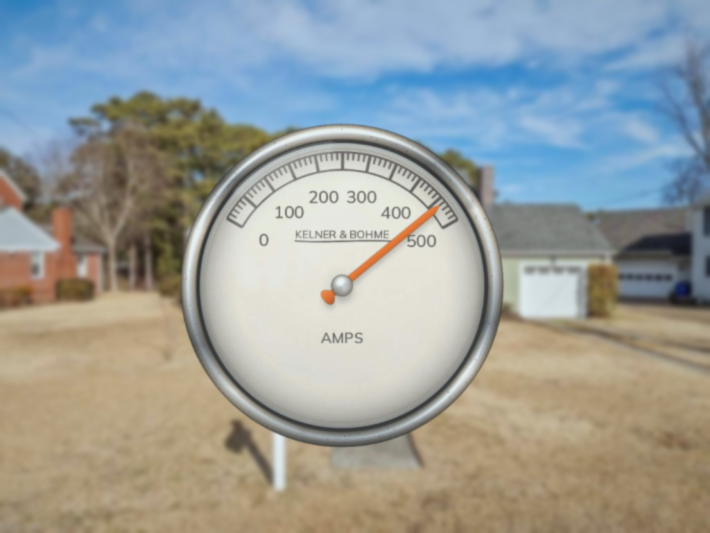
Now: 460
